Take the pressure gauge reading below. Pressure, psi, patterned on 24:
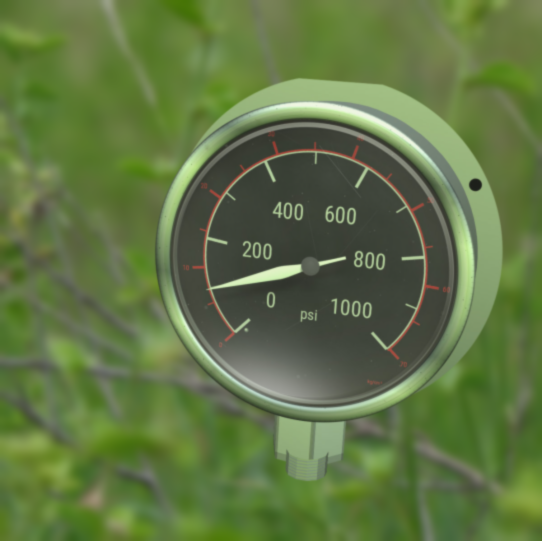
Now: 100
